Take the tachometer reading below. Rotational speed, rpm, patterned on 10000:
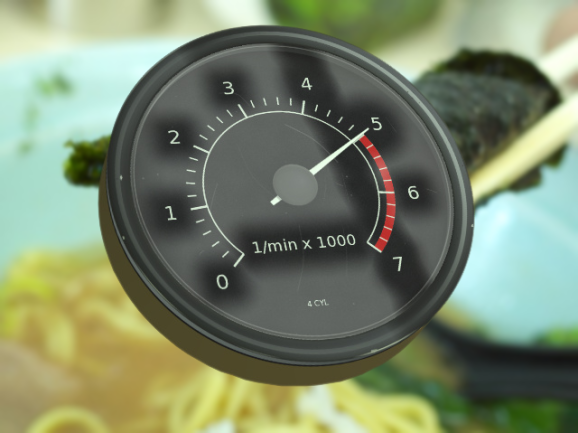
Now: 5000
